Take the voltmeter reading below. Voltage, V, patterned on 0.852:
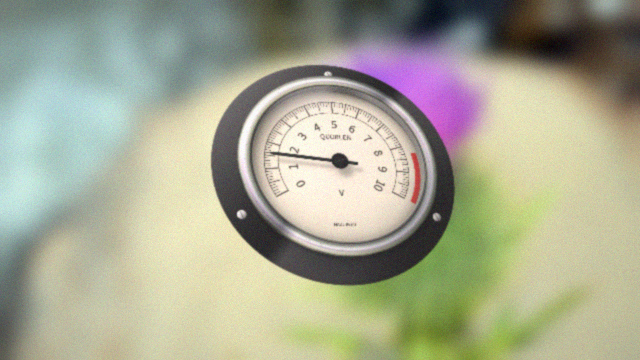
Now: 1.5
